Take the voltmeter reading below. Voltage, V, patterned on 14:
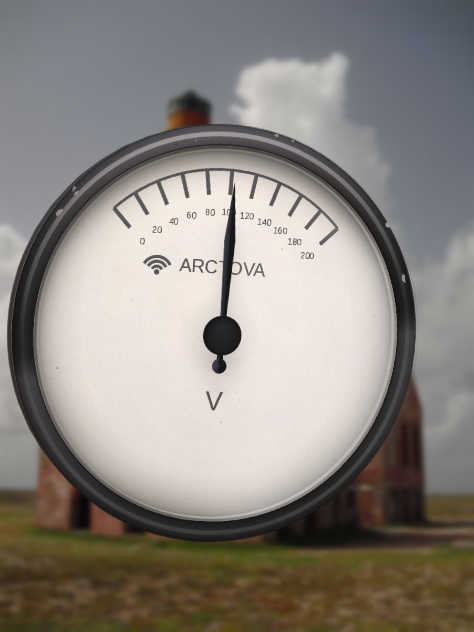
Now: 100
